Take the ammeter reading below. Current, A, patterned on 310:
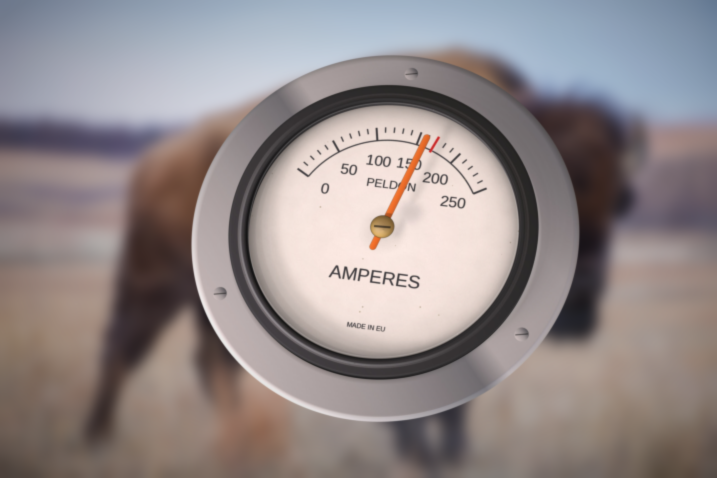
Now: 160
